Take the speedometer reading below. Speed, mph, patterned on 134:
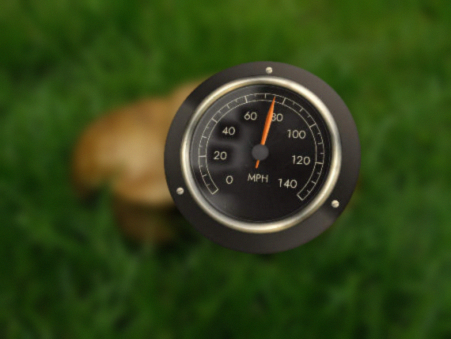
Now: 75
